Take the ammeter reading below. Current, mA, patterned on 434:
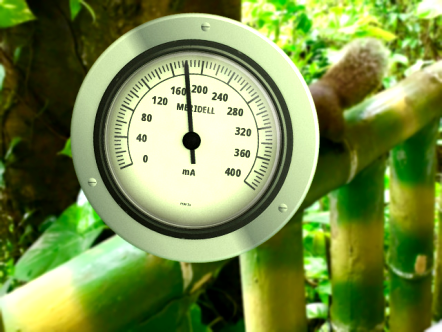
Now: 180
